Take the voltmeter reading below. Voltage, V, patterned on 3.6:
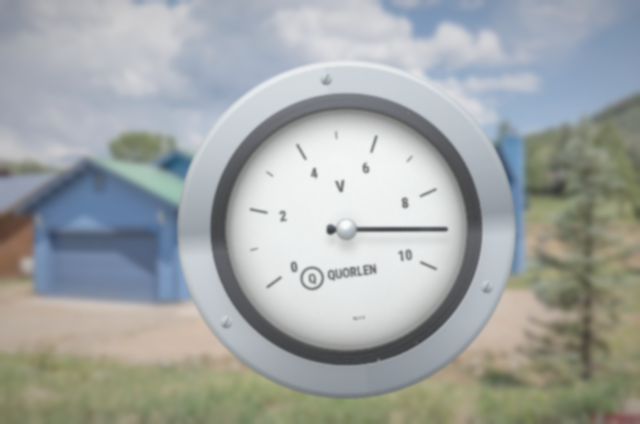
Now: 9
